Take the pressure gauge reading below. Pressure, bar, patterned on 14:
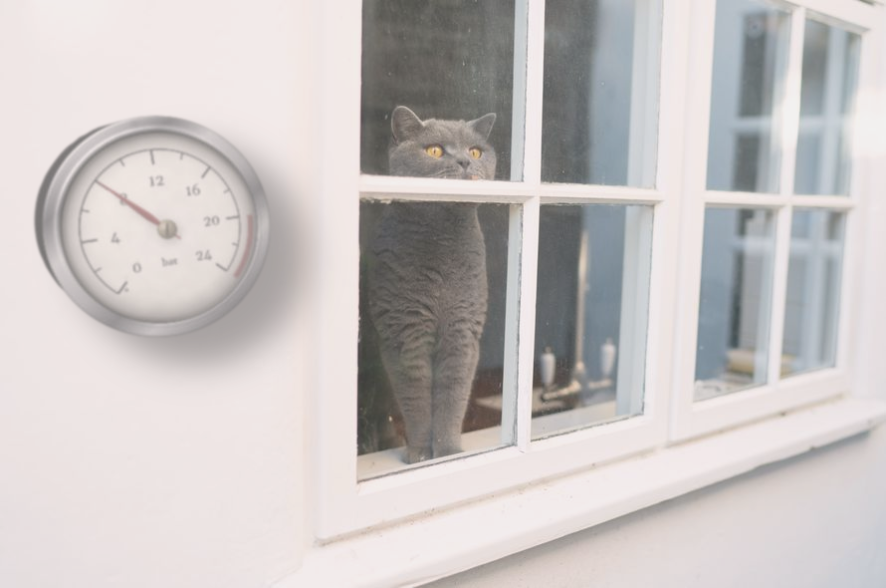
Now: 8
